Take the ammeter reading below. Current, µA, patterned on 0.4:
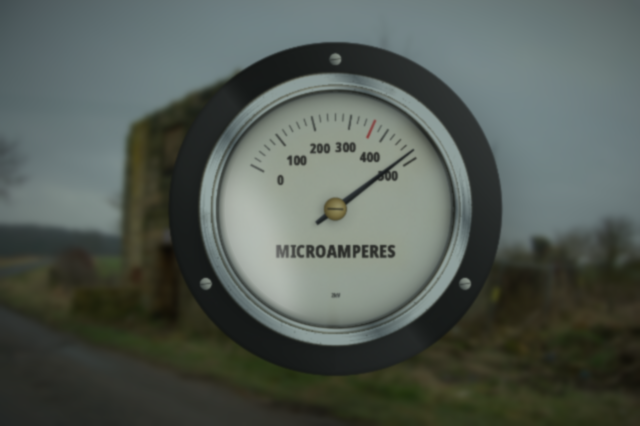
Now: 480
